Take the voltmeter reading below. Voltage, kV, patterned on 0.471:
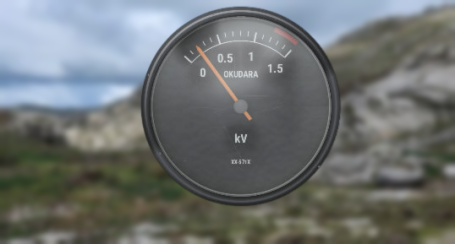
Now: 0.2
